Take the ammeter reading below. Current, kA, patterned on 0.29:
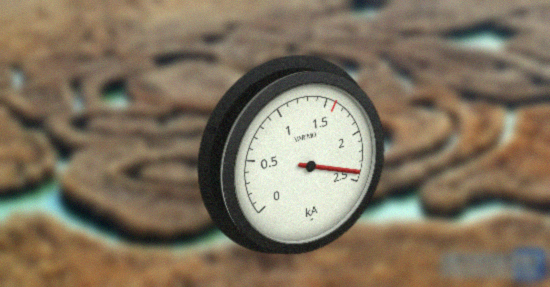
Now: 2.4
